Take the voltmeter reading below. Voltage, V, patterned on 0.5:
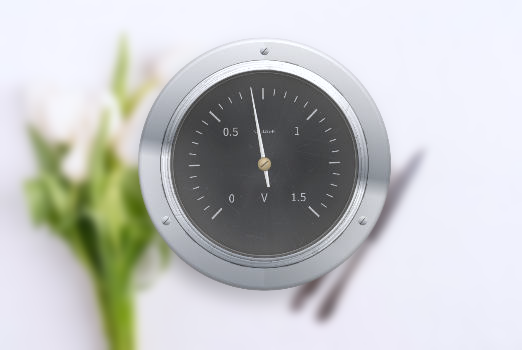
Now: 0.7
